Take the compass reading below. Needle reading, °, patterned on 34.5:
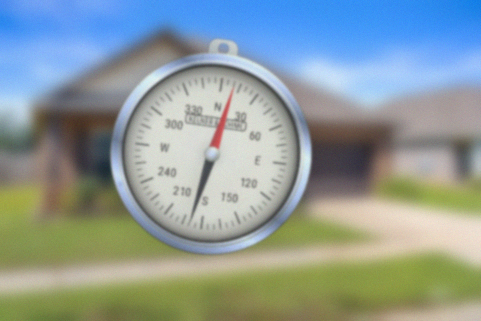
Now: 10
